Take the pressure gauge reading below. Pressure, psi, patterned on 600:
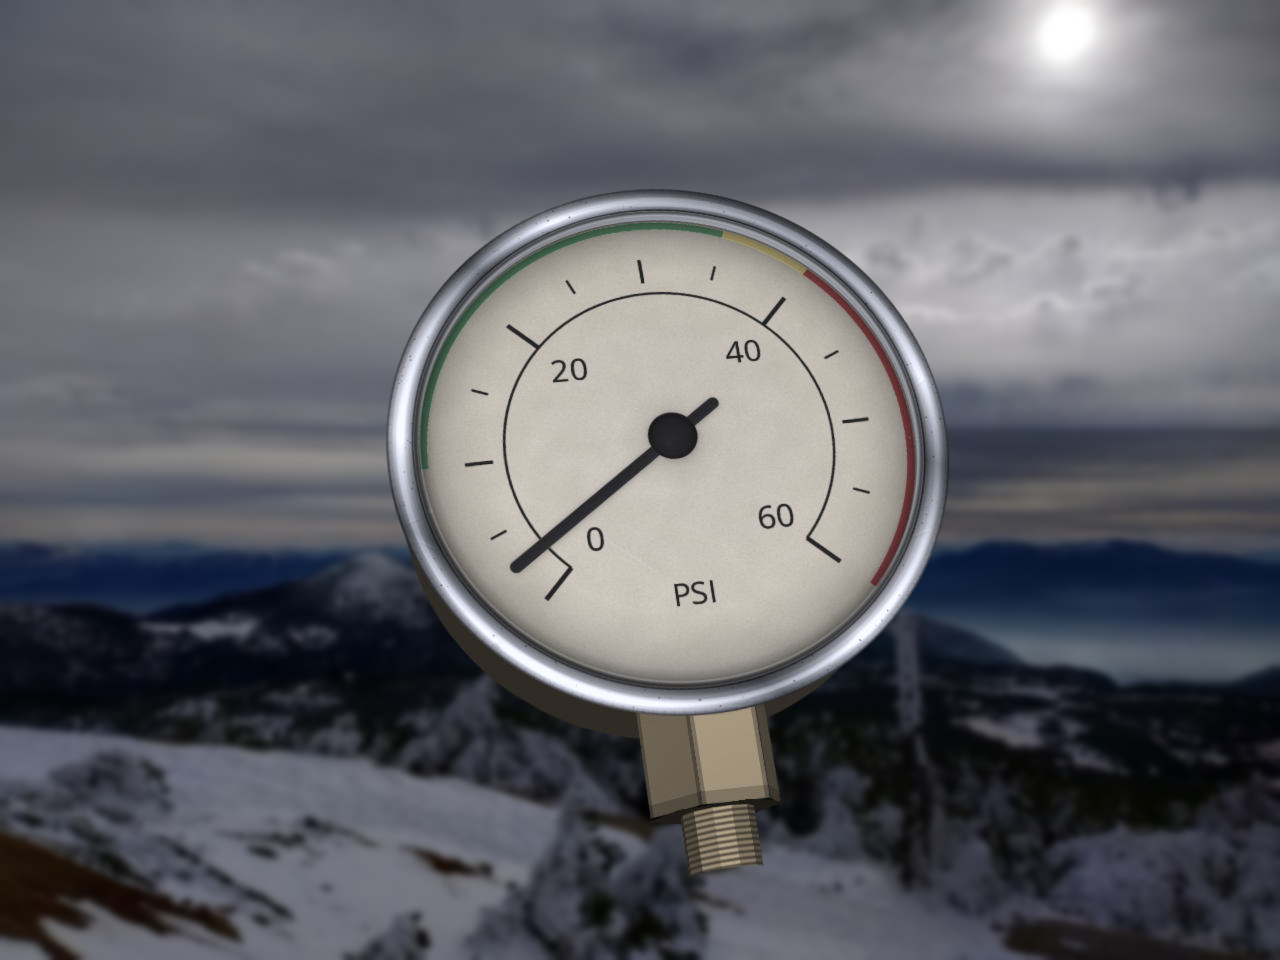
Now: 2.5
